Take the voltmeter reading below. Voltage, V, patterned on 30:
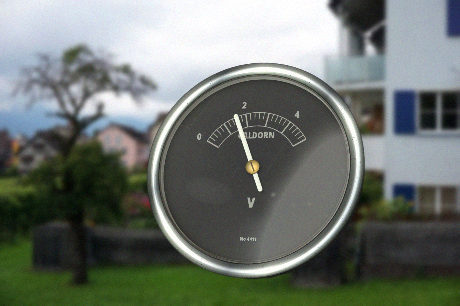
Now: 1.6
